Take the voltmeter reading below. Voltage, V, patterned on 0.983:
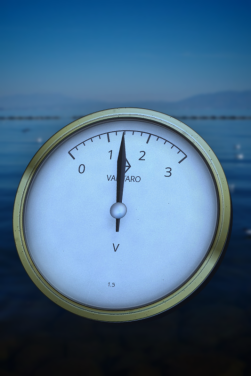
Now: 1.4
